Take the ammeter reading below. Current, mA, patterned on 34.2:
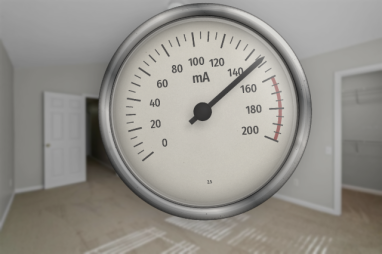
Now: 147.5
